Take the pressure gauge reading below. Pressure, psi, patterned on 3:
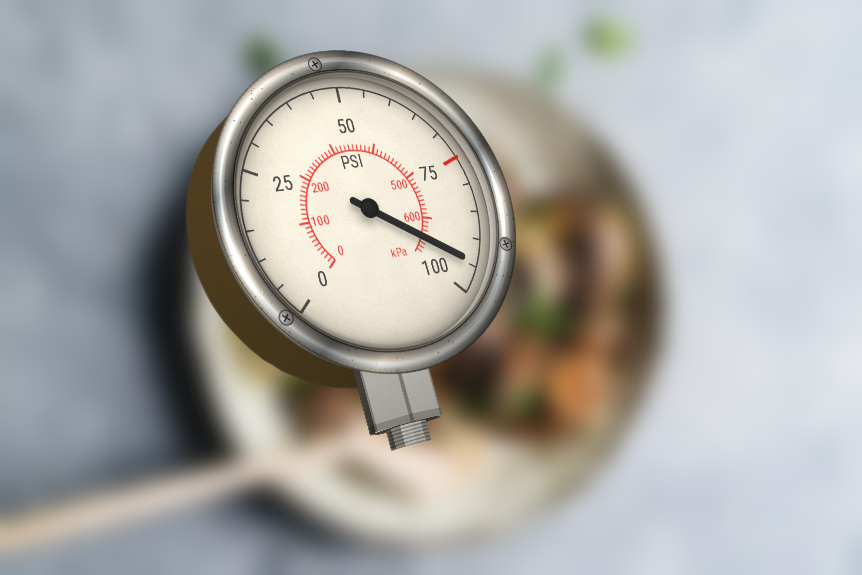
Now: 95
